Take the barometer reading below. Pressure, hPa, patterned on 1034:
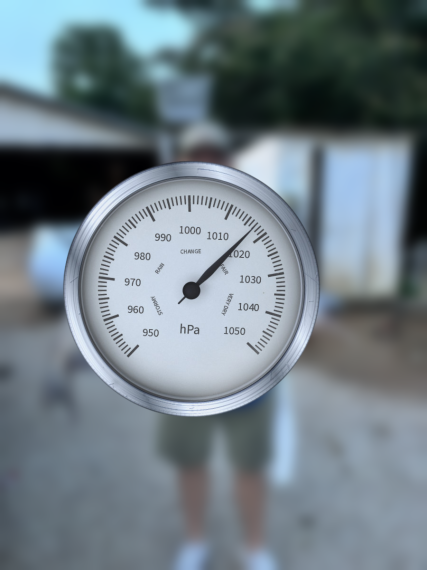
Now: 1017
